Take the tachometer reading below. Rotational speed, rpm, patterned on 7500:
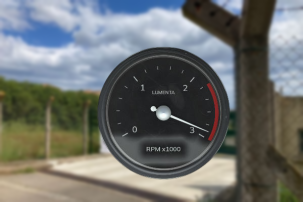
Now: 2900
